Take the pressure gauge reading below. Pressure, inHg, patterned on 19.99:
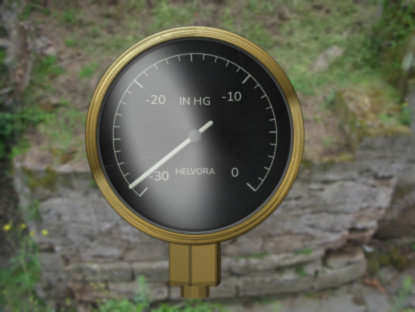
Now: -29
